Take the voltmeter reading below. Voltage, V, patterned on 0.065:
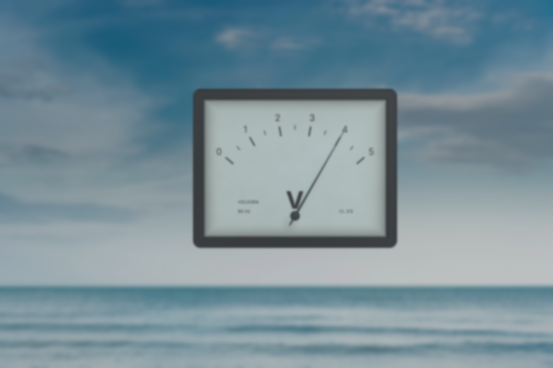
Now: 4
